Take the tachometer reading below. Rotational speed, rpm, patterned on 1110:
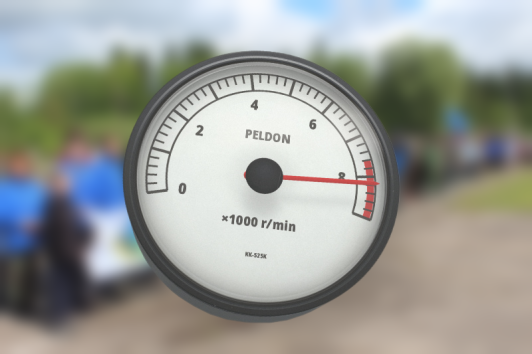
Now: 8200
